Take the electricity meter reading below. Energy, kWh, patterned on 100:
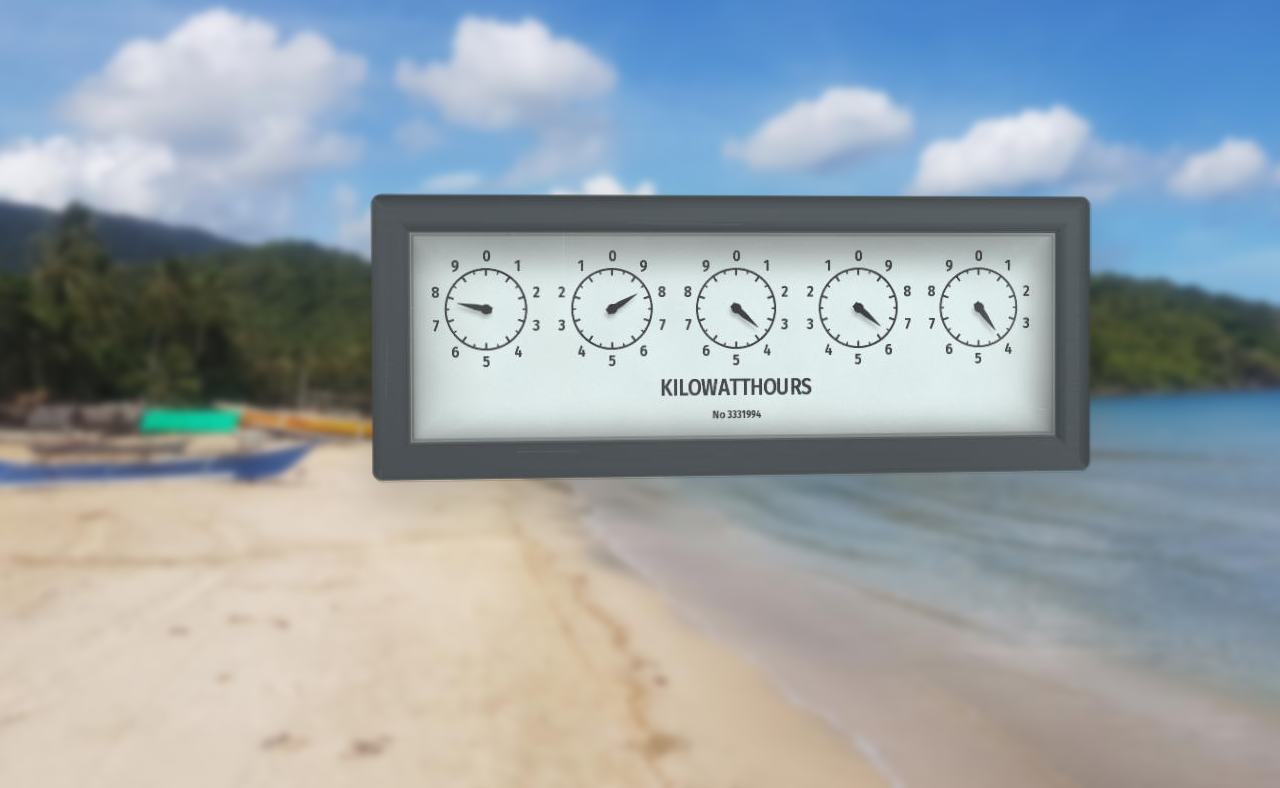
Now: 78364
